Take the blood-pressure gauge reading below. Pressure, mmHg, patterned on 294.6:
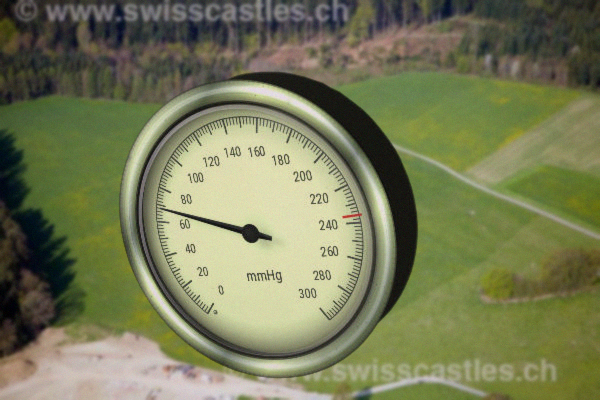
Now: 70
